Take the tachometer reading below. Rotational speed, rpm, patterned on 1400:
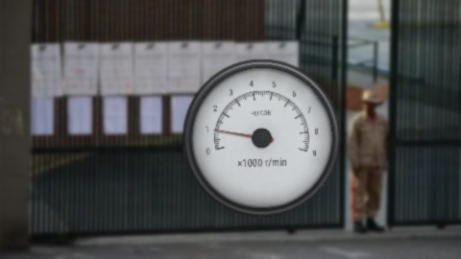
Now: 1000
